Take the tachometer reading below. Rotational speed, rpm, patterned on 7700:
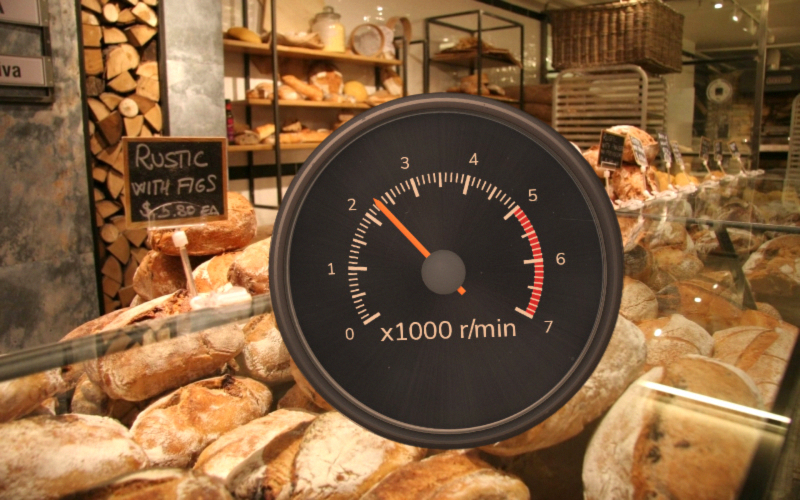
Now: 2300
